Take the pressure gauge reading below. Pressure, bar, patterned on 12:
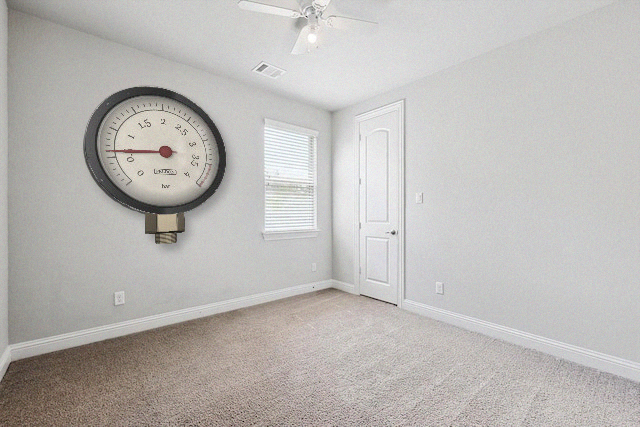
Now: 0.6
